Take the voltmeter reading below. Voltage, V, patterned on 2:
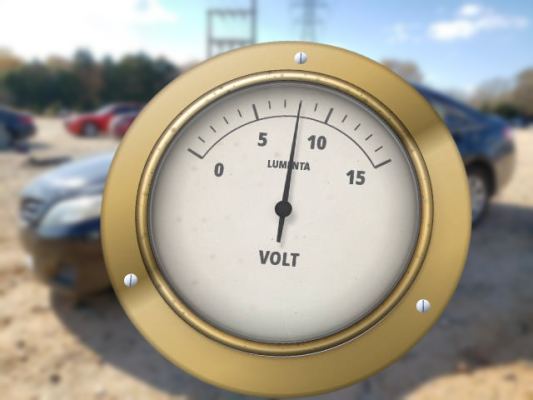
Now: 8
